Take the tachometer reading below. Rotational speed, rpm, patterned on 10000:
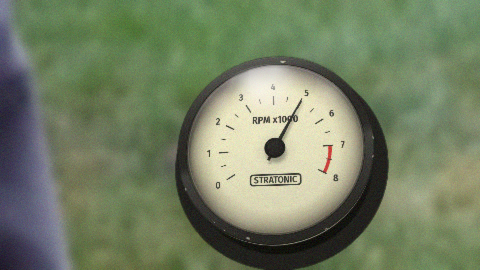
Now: 5000
